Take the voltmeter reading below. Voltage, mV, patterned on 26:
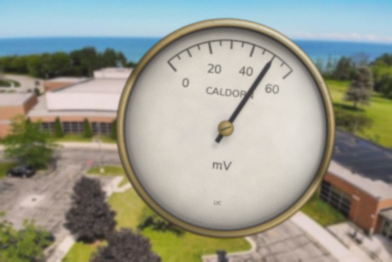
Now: 50
